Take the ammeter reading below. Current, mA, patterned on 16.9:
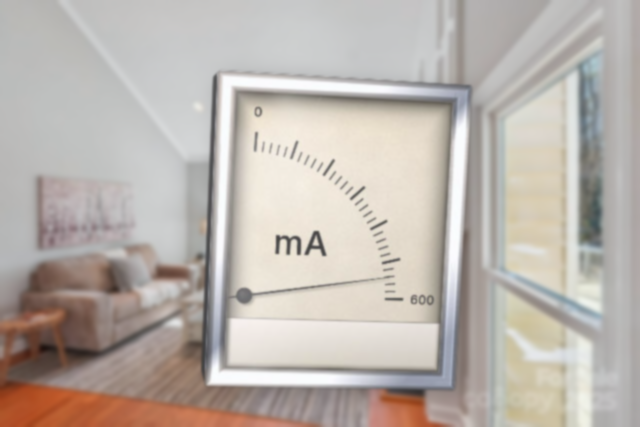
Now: 540
